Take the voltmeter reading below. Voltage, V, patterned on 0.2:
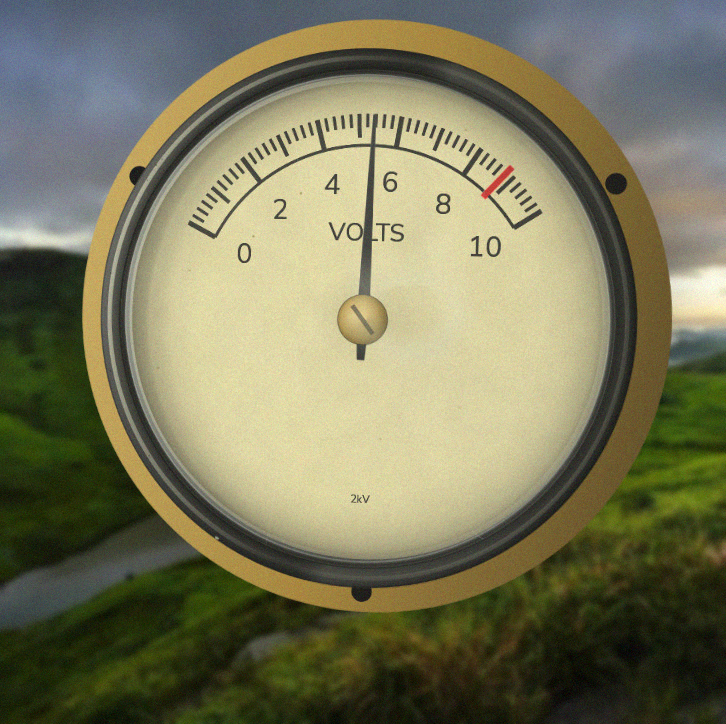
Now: 5.4
